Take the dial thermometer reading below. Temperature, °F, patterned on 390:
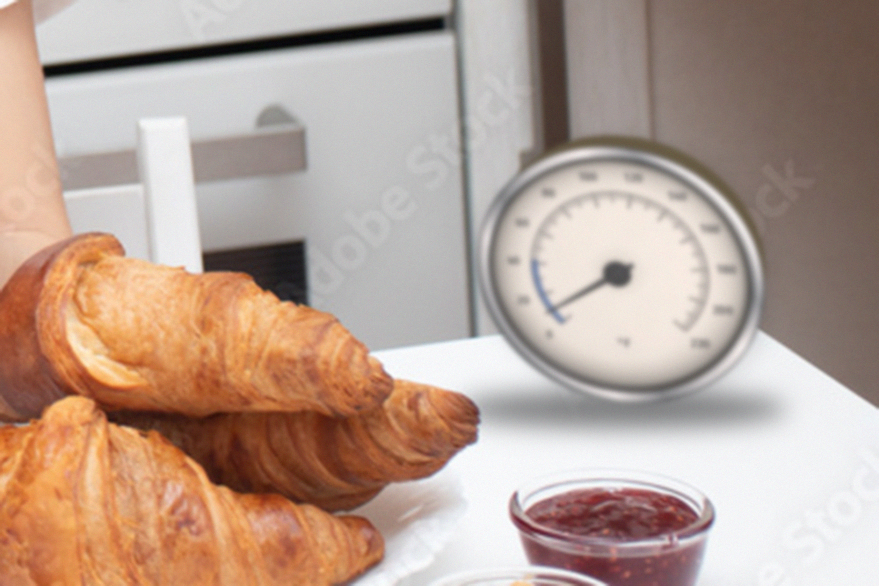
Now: 10
